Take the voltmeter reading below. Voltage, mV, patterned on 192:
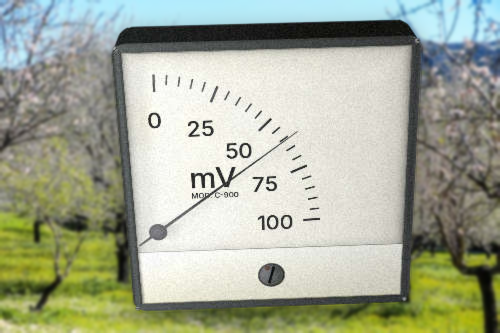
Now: 60
